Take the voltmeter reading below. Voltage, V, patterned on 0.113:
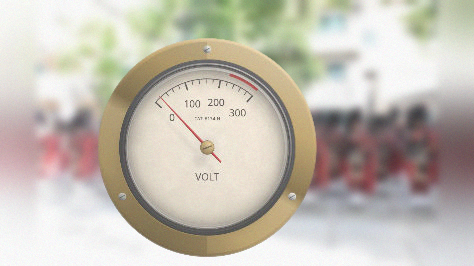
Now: 20
